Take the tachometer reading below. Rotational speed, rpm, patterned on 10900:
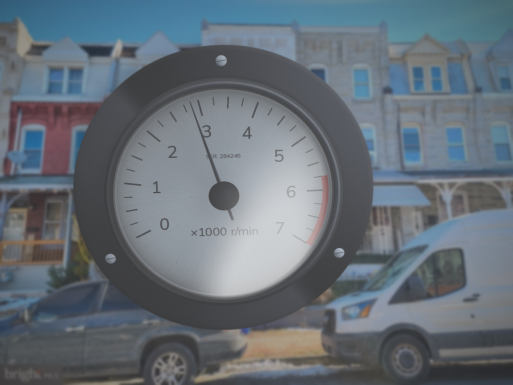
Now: 2875
